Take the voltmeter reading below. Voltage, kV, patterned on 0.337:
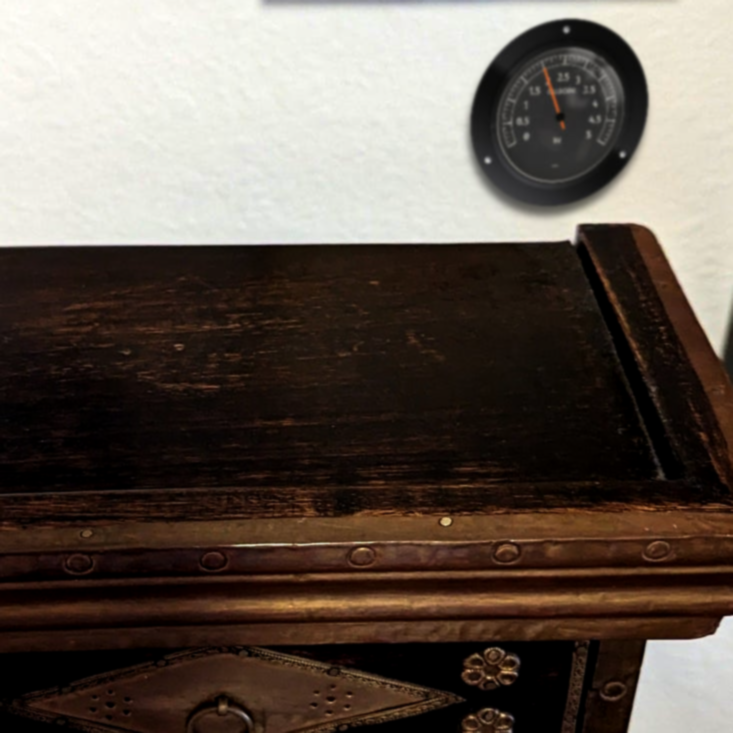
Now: 2
